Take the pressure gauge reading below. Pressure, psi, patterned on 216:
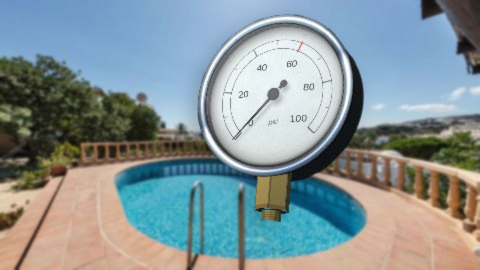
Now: 0
